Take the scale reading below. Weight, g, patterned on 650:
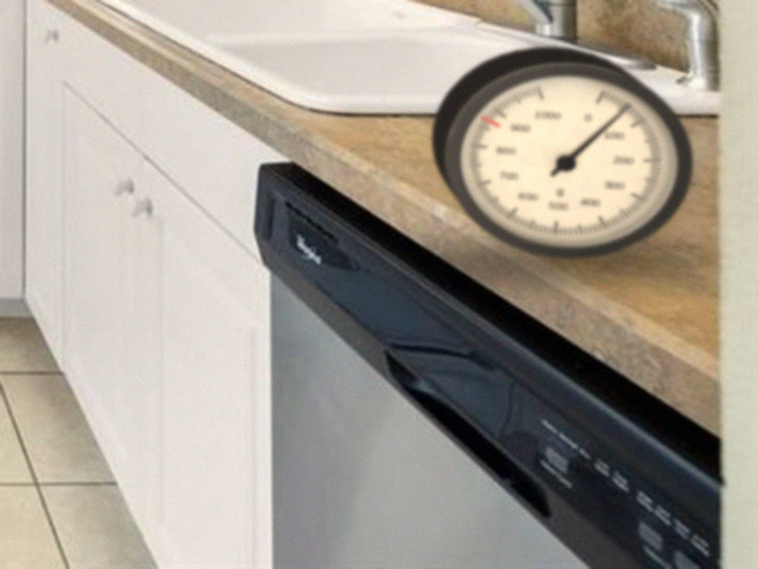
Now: 50
